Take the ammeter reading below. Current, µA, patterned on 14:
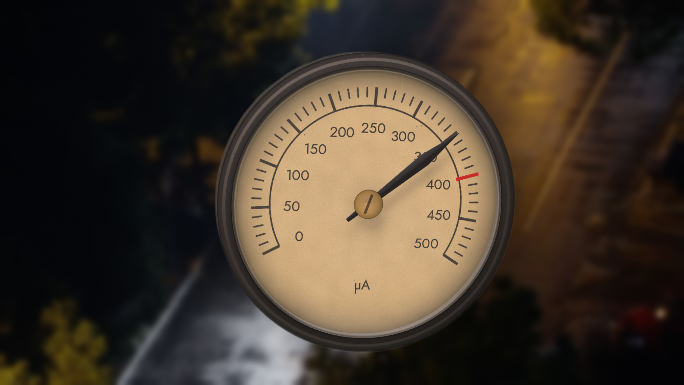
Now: 350
